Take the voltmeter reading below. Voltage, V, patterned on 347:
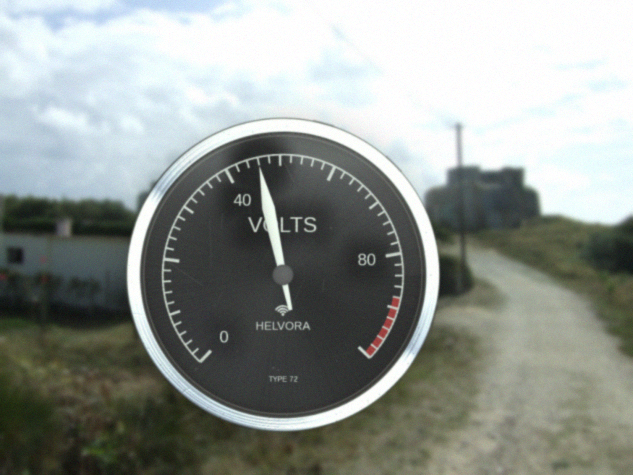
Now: 46
